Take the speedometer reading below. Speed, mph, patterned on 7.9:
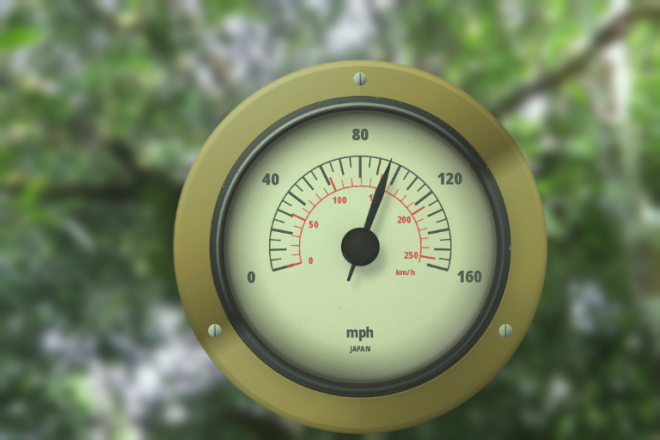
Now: 95
